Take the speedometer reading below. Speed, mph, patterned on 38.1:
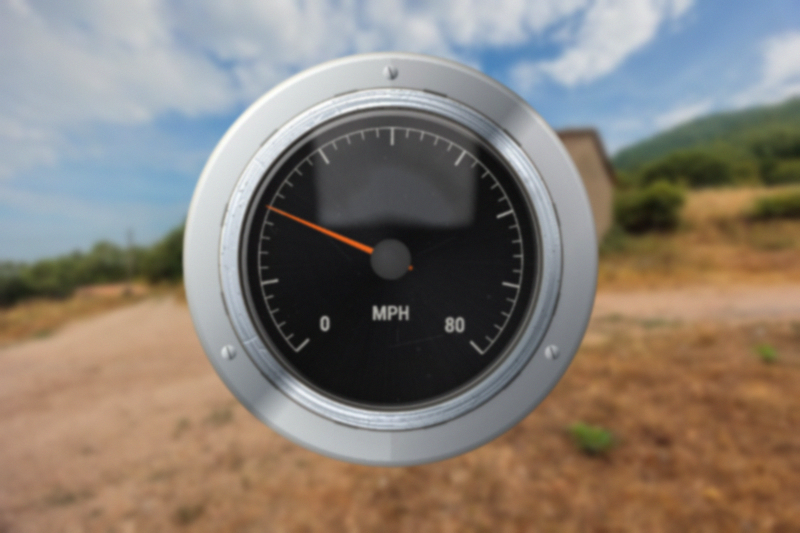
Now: 20
